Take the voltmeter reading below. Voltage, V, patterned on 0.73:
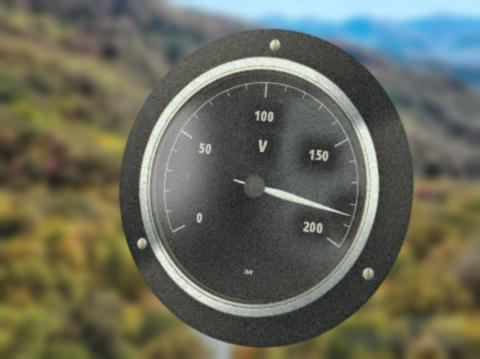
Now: 185
